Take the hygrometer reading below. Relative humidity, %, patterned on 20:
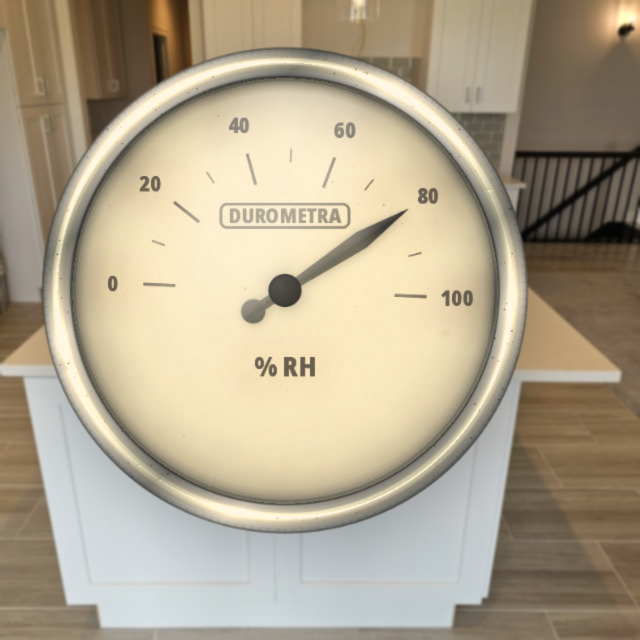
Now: 80
